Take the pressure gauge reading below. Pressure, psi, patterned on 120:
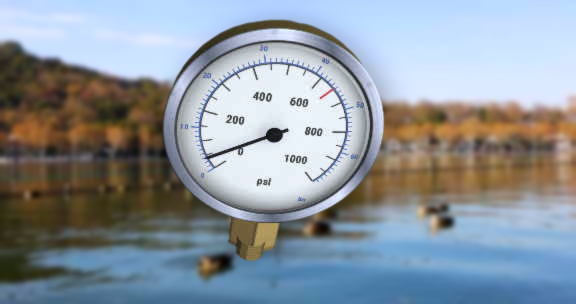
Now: 50
